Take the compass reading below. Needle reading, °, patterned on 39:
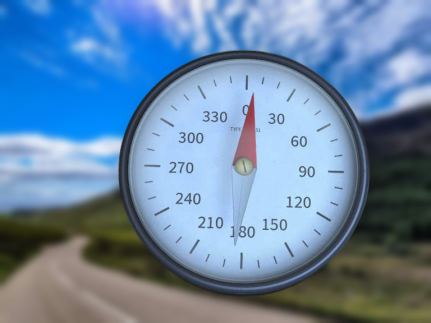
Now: 5
